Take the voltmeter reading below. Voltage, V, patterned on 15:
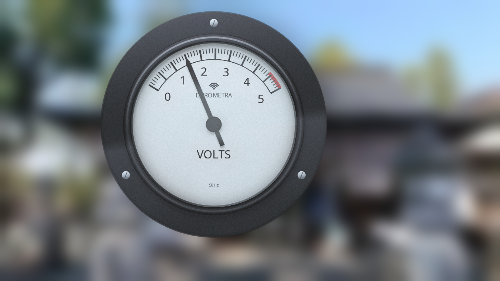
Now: 1.5
